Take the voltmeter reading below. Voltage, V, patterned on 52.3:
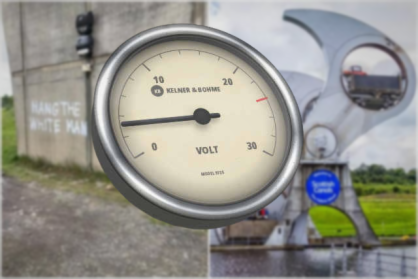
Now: 3
